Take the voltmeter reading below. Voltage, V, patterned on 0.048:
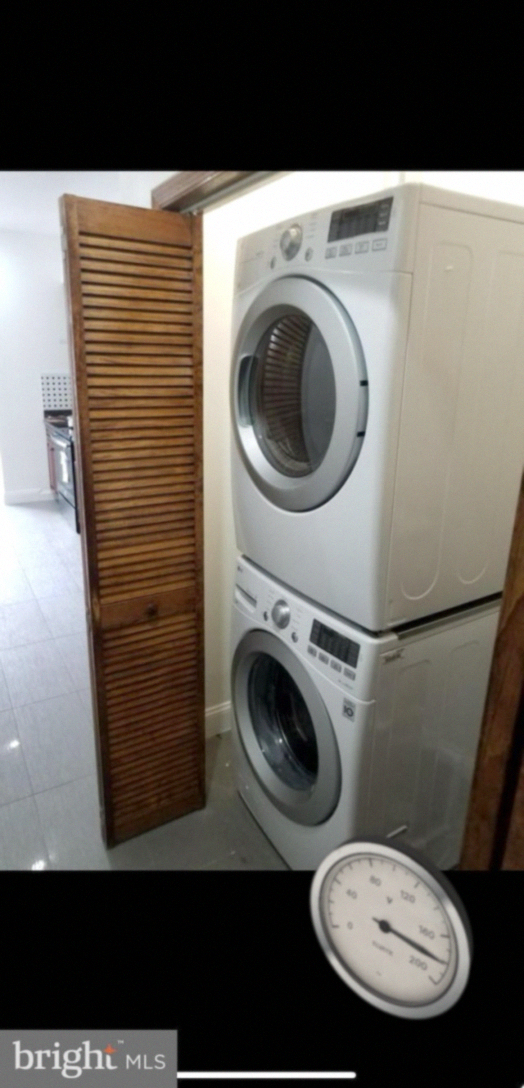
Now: 180
